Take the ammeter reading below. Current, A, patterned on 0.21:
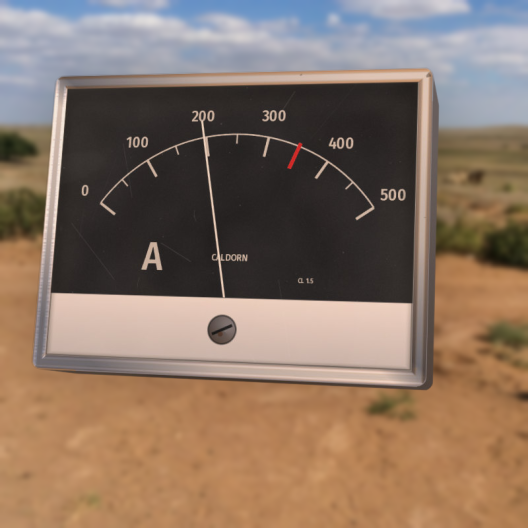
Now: 200
